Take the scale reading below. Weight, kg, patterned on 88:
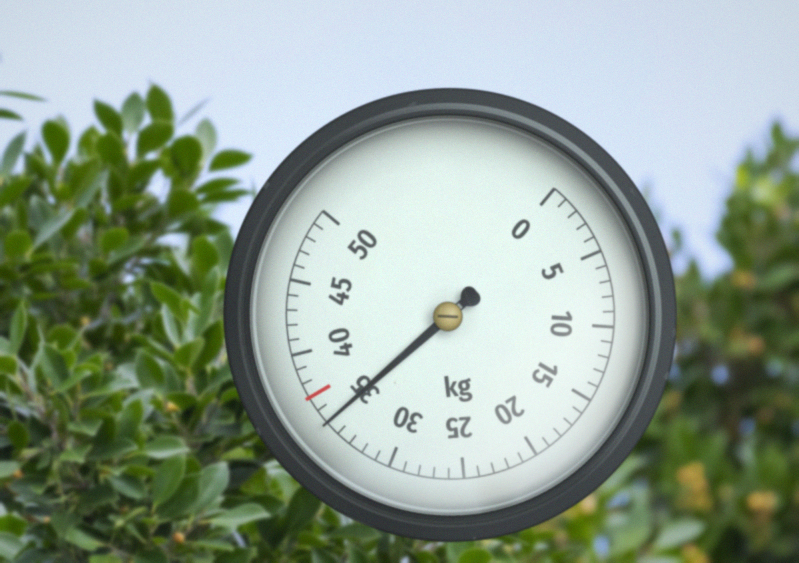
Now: 35
